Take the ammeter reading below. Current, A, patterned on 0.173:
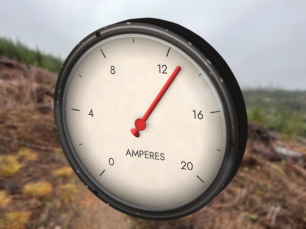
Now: 13
